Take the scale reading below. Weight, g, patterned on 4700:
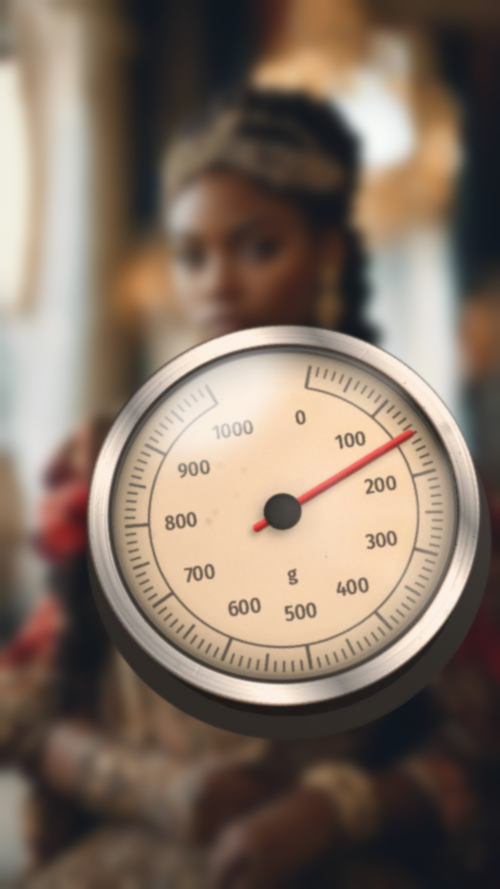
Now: 150
